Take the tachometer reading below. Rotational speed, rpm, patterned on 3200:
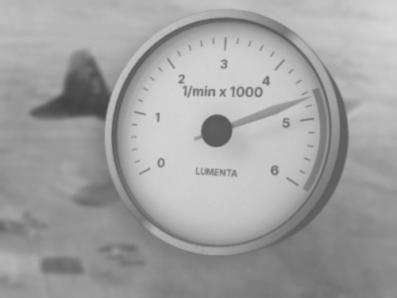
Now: 4700
